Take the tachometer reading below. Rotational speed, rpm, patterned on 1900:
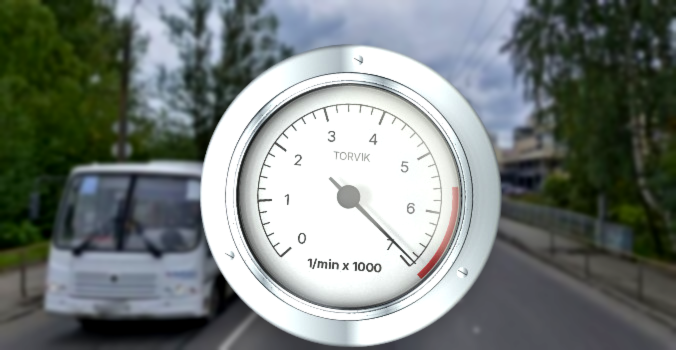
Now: 6900
